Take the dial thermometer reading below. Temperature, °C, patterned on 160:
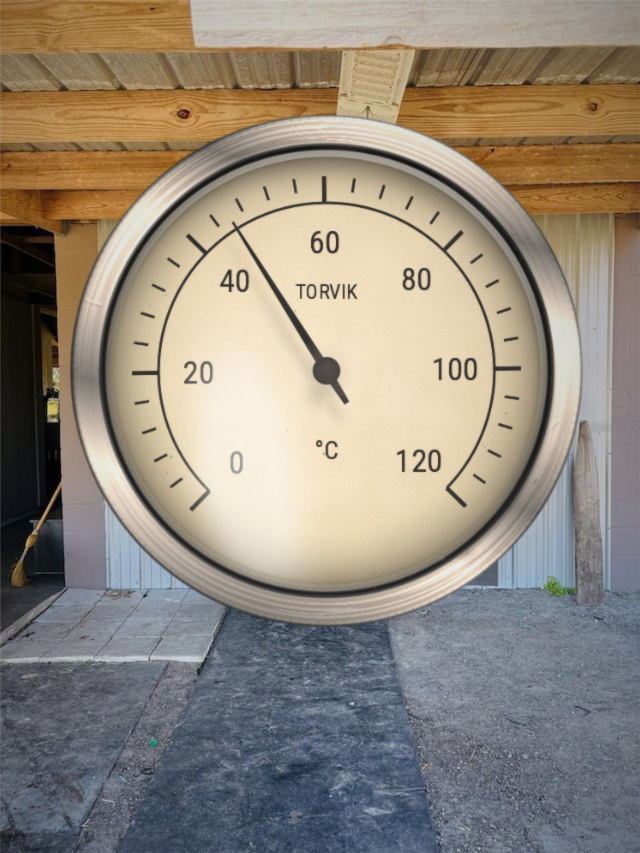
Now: 46
